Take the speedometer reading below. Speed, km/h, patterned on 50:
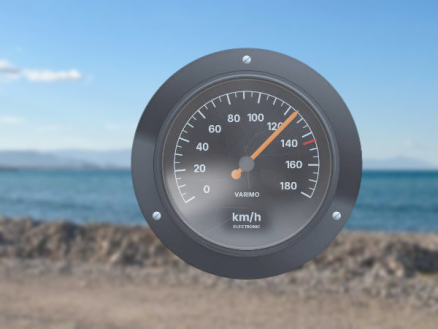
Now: 125
